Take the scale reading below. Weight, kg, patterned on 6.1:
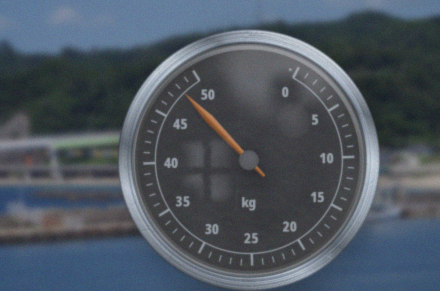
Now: 48
